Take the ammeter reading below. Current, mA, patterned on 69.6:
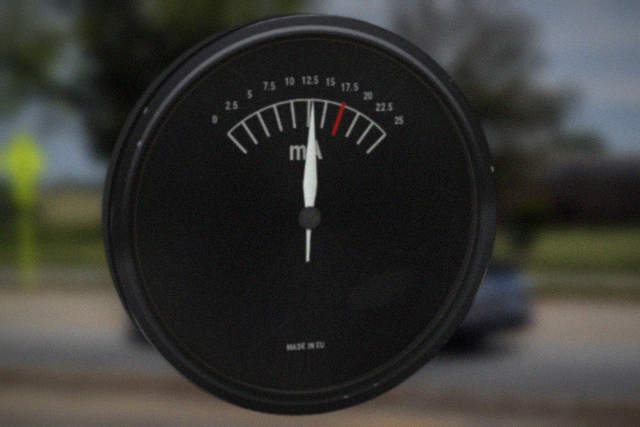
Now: 12.5
